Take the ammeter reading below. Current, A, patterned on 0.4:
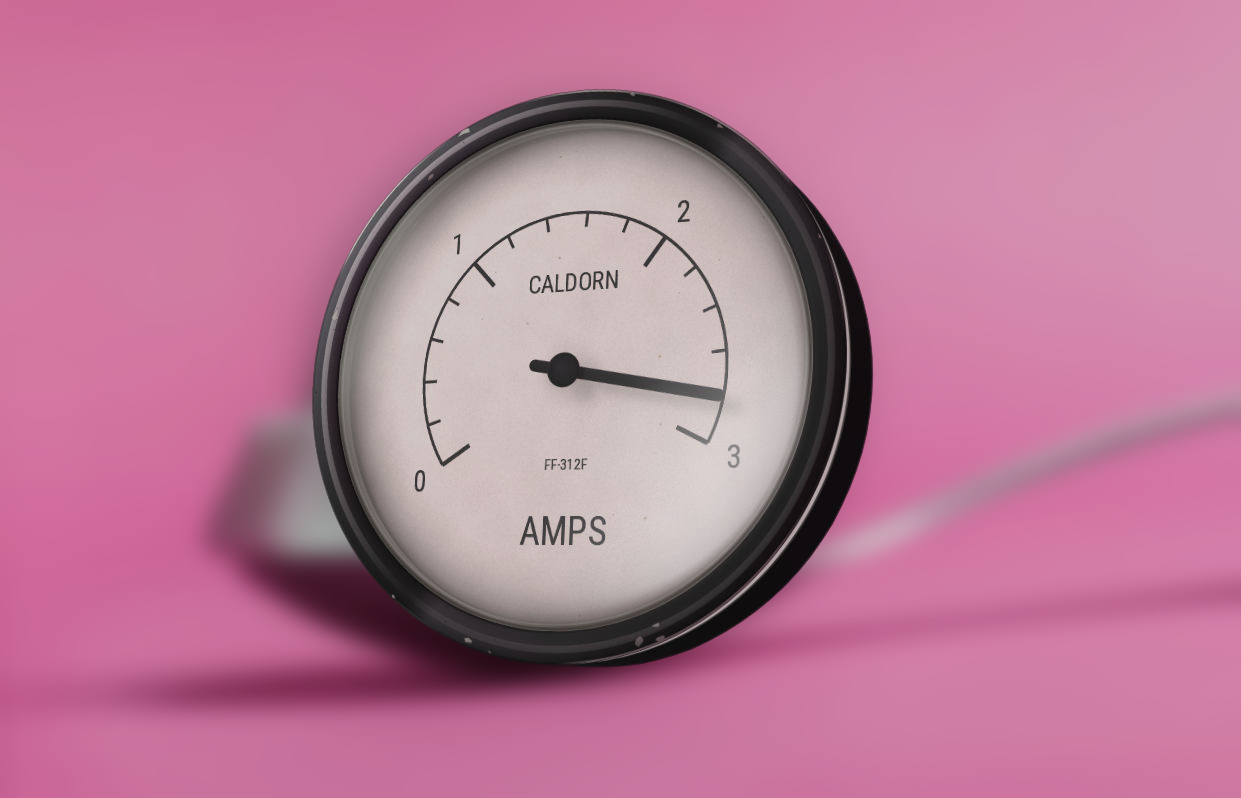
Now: 2.8
